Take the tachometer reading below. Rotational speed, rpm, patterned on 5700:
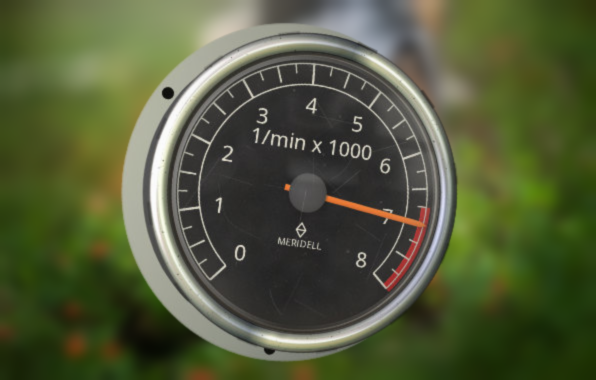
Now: 7000
